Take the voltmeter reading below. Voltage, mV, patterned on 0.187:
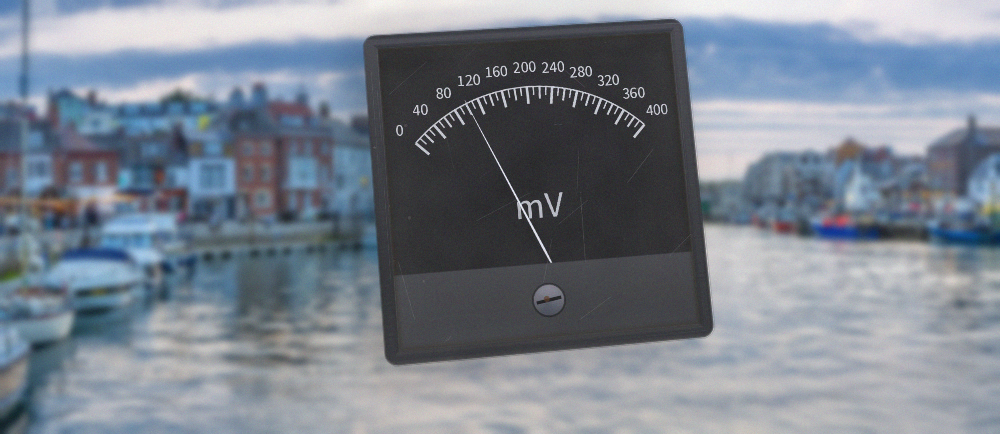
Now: 100
